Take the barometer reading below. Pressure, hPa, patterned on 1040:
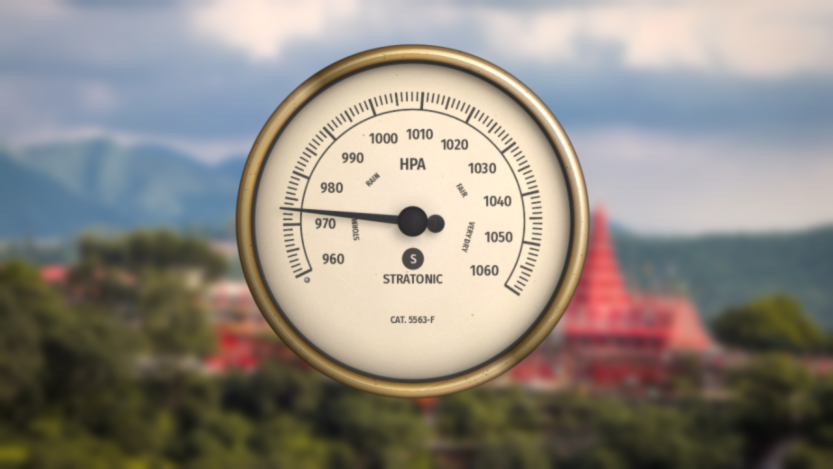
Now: 973
